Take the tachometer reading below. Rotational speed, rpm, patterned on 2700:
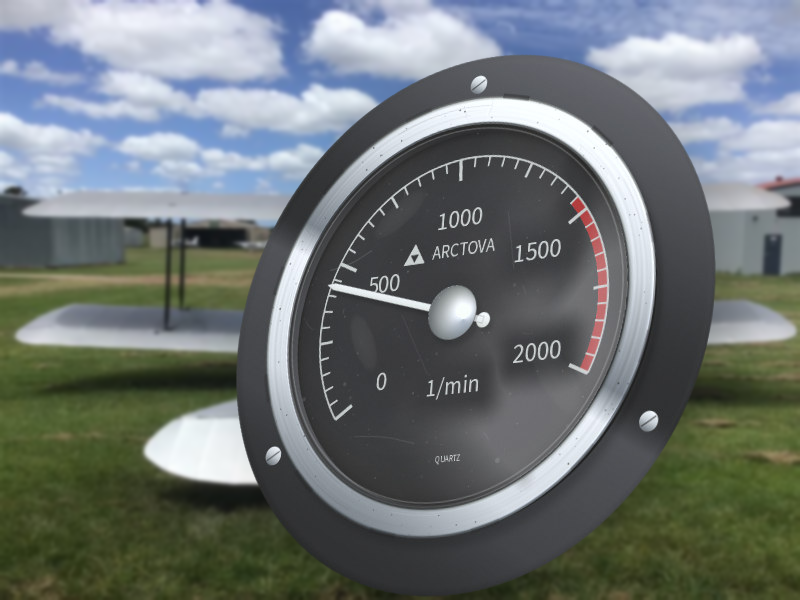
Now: 425
